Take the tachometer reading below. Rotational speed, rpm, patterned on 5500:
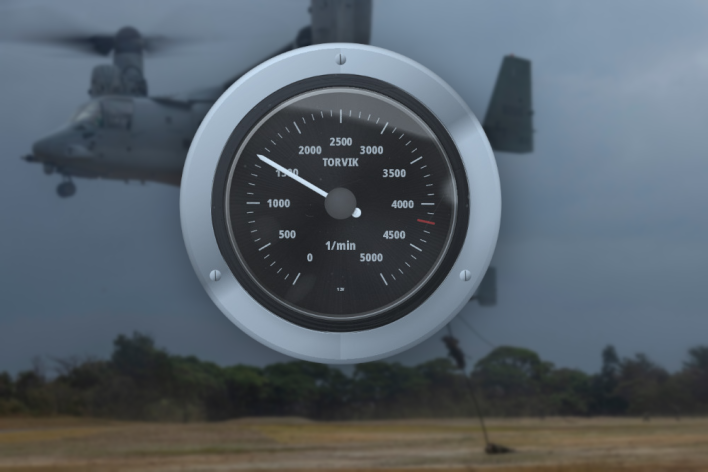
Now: 1500
